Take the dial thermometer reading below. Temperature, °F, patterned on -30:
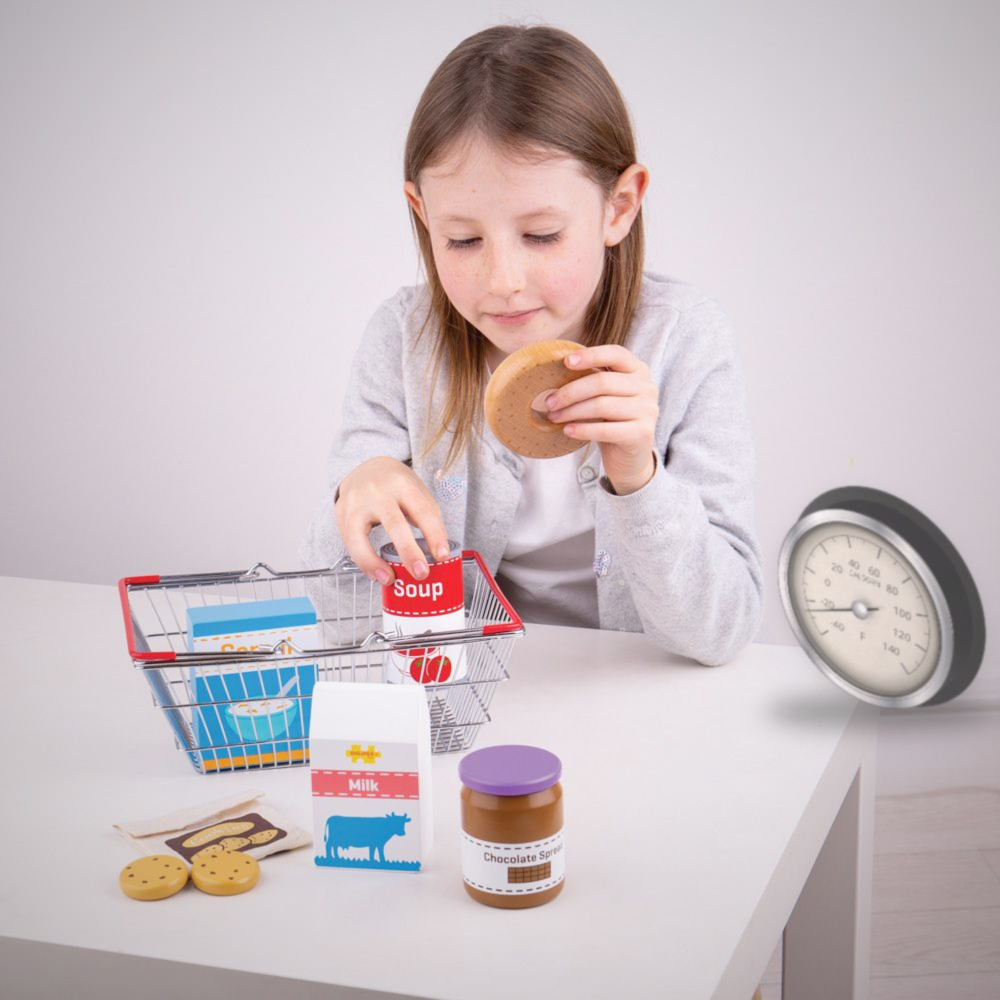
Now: -25
